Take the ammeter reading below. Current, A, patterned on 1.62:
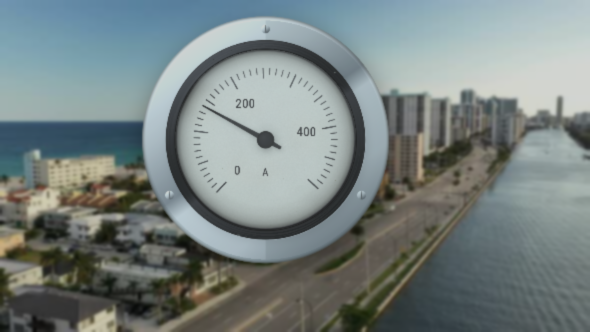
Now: 140
